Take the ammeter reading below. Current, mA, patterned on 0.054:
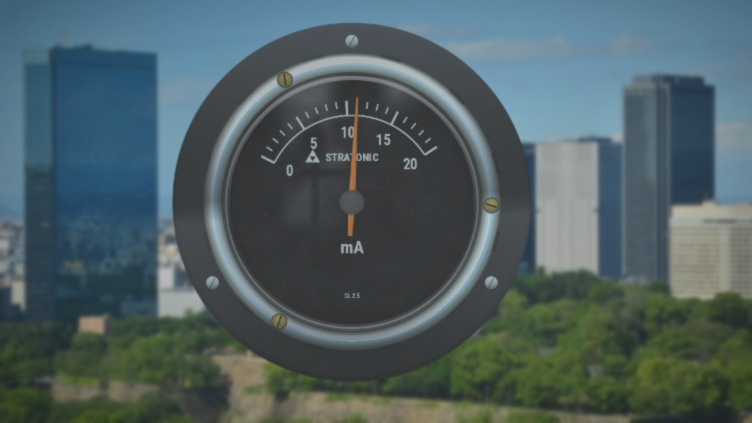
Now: 11
